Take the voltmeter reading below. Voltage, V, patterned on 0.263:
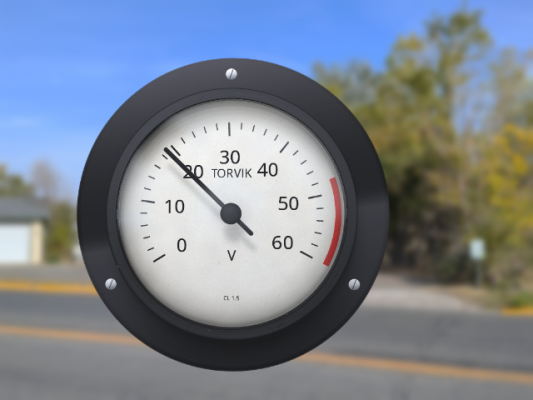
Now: 19
